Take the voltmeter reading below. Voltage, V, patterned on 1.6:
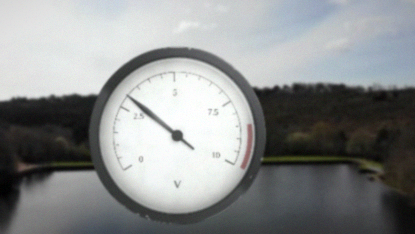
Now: 3
